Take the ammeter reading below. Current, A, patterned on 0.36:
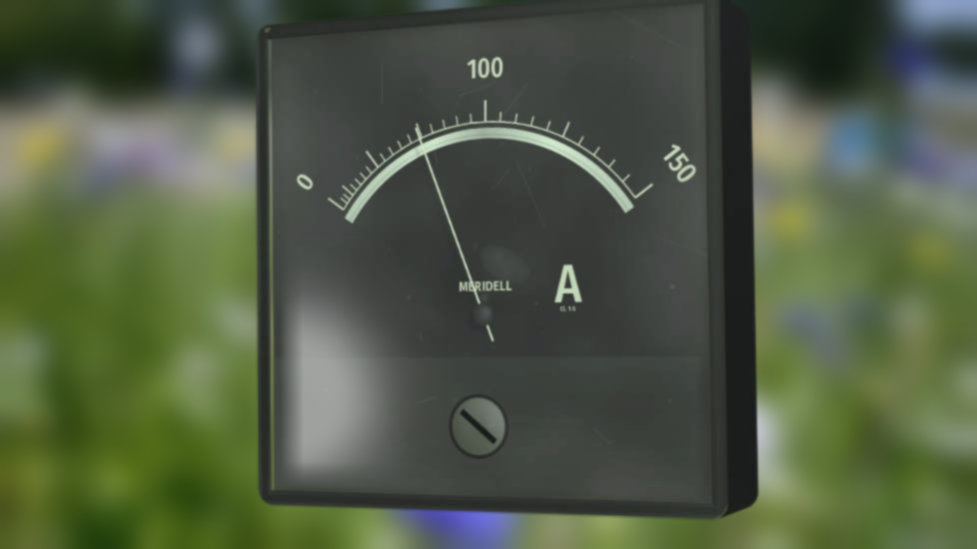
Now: 75
